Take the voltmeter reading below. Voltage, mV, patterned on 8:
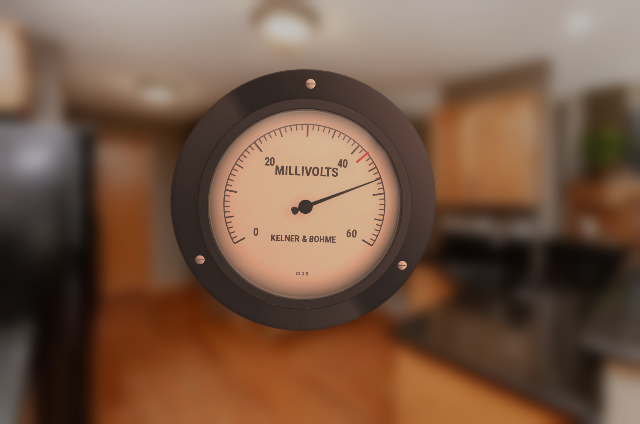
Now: 47
